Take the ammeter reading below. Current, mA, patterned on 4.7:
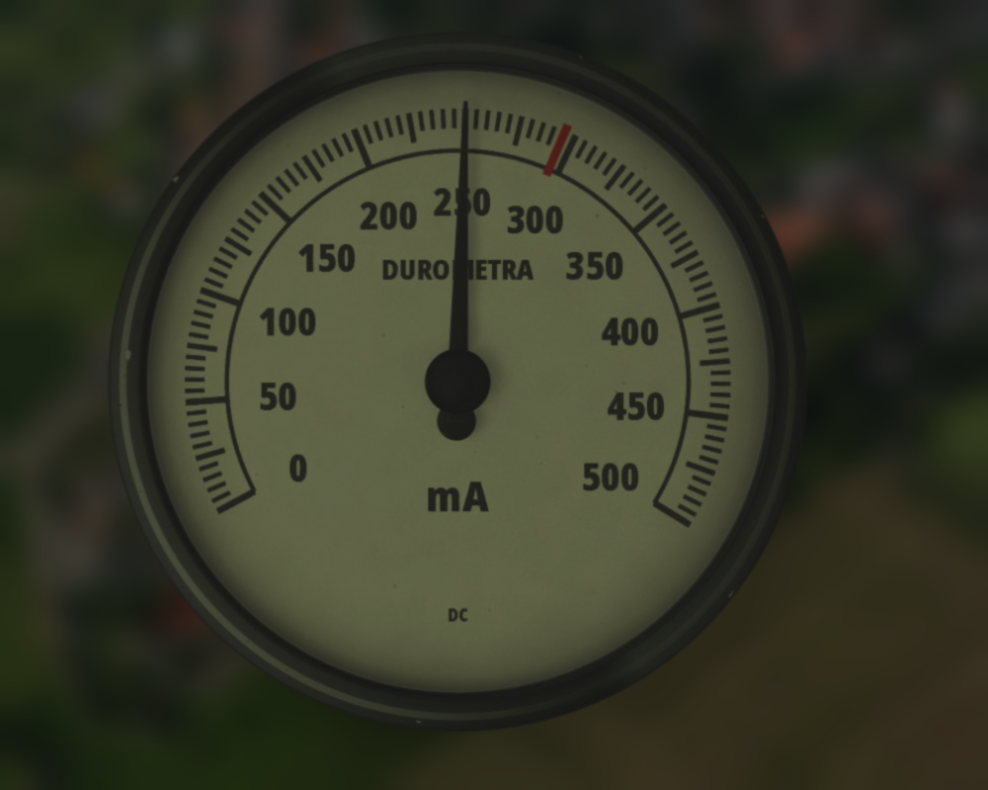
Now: 250
